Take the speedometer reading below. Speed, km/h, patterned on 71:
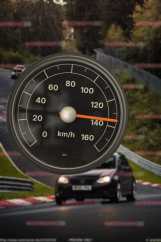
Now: 135
